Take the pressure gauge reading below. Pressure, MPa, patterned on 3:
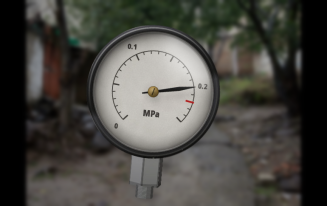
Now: 0.2
